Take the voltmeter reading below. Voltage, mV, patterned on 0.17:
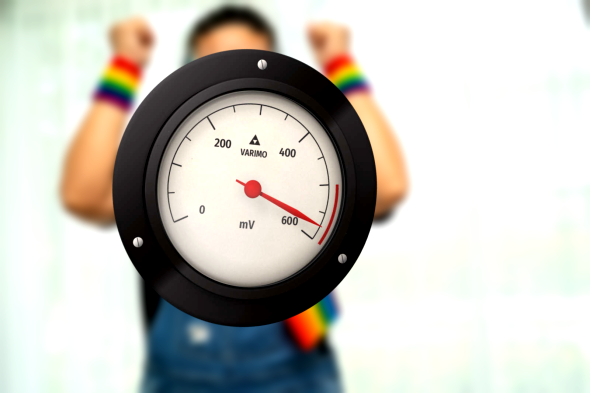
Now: 575
